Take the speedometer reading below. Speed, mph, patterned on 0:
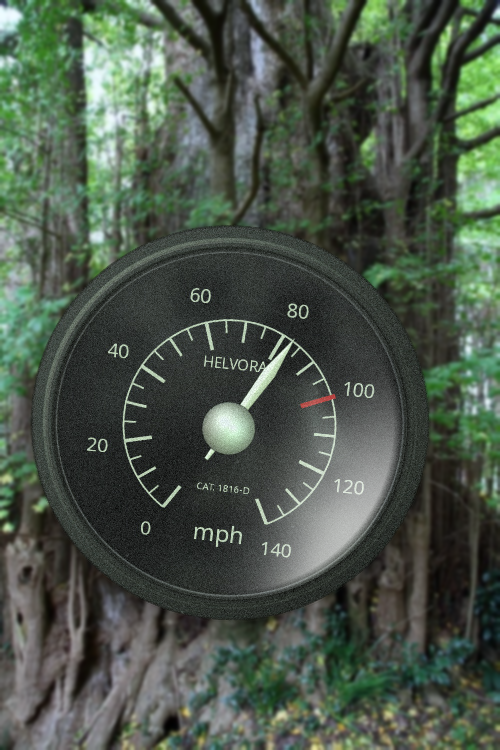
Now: 82.5
